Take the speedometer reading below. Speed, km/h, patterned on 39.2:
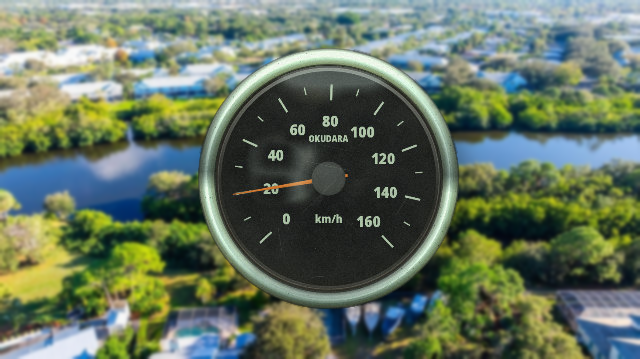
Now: 20
